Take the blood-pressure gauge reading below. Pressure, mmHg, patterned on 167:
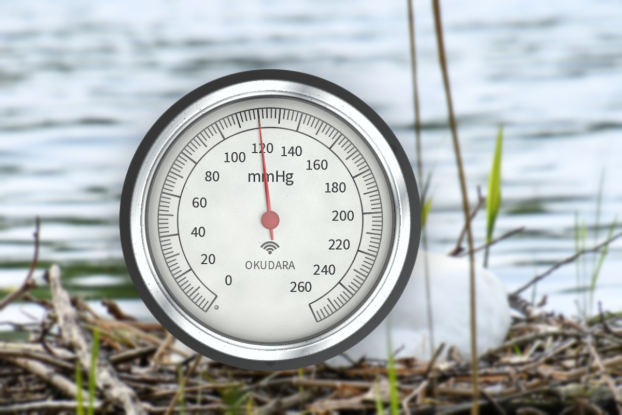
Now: 120
